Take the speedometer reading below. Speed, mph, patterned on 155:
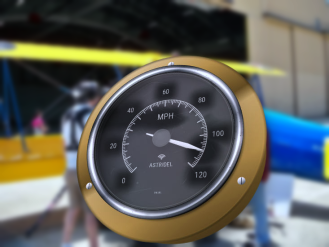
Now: 110
